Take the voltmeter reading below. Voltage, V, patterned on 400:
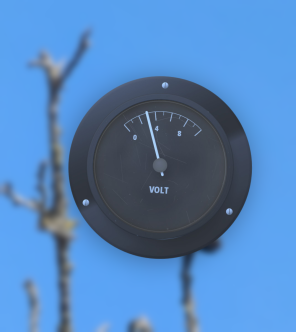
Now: 3
